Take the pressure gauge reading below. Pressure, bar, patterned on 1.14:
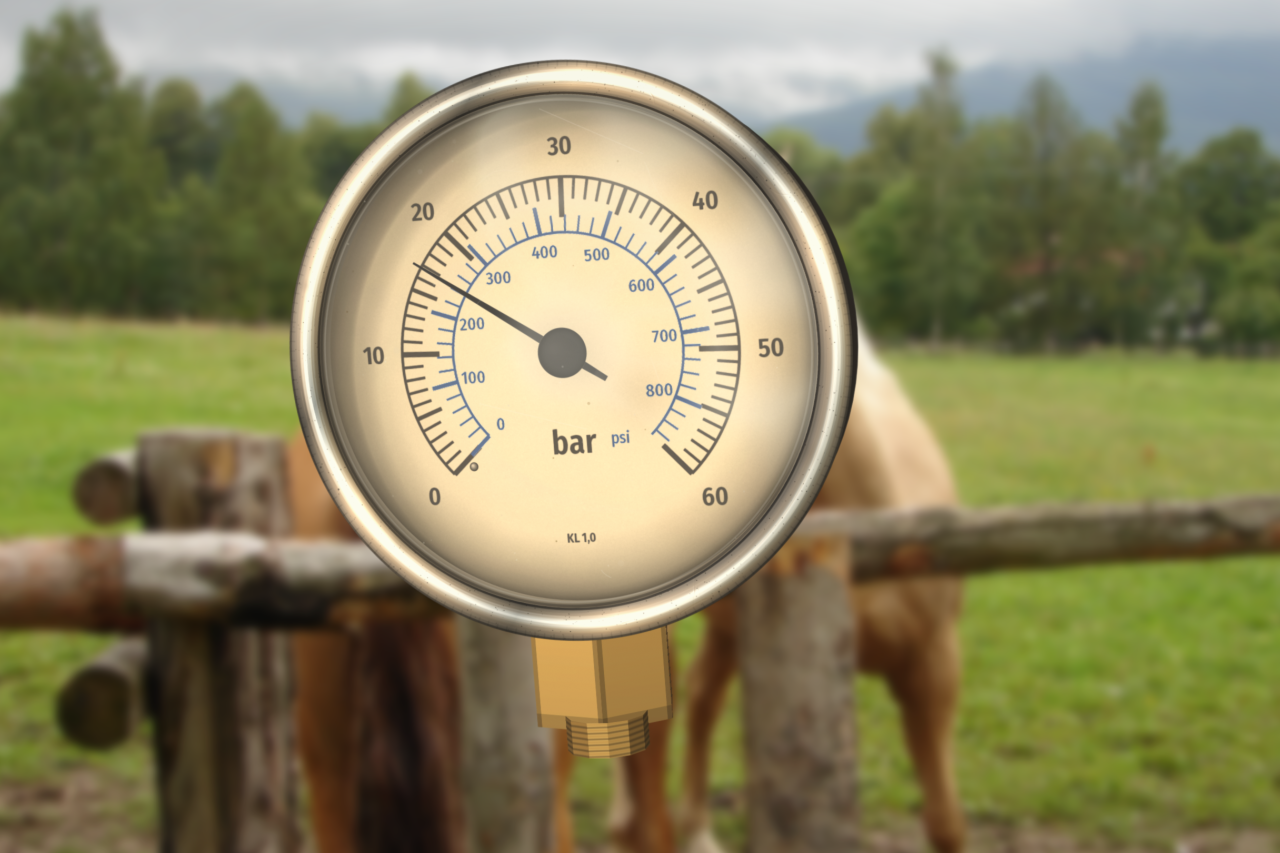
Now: 17
